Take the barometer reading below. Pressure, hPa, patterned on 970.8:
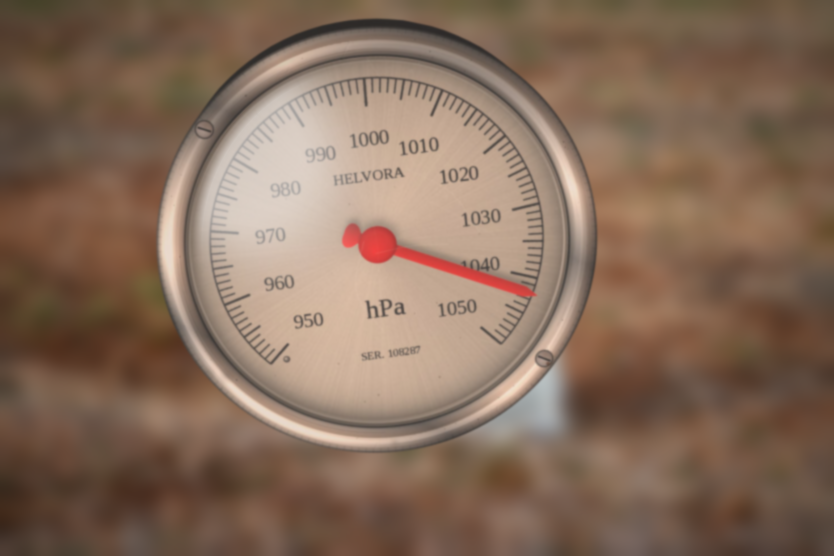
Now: 1042
